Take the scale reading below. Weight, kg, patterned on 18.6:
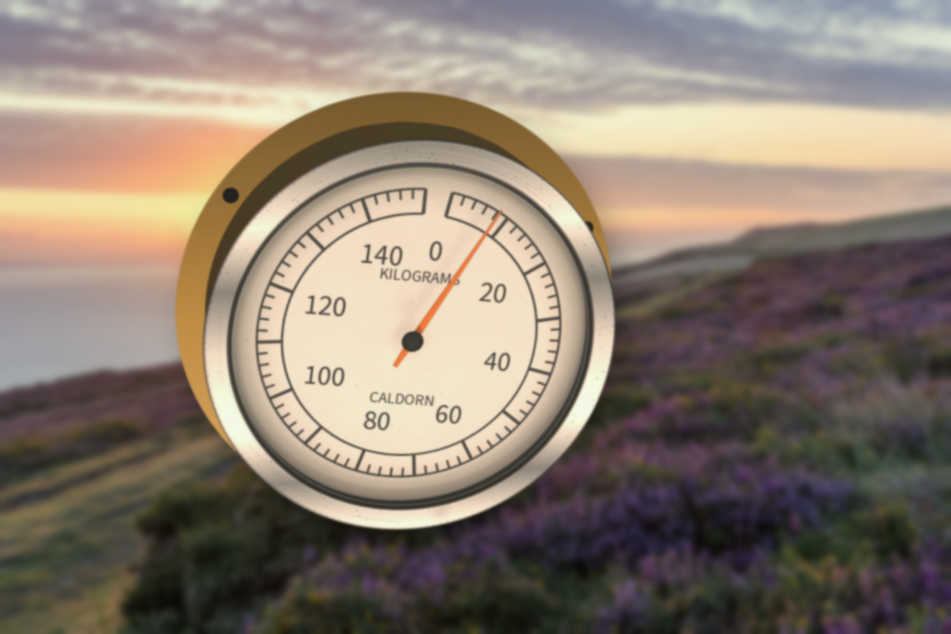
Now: 8
